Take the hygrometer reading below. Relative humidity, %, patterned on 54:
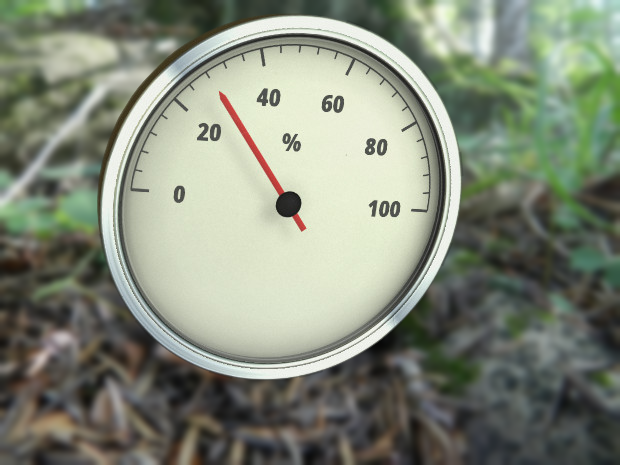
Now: 28
